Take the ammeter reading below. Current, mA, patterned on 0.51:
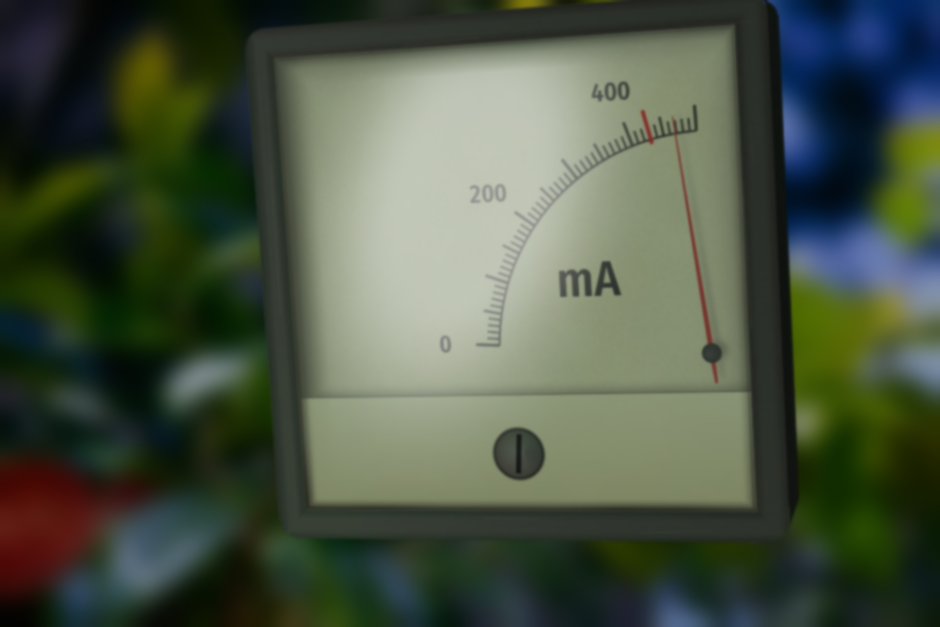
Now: 470
